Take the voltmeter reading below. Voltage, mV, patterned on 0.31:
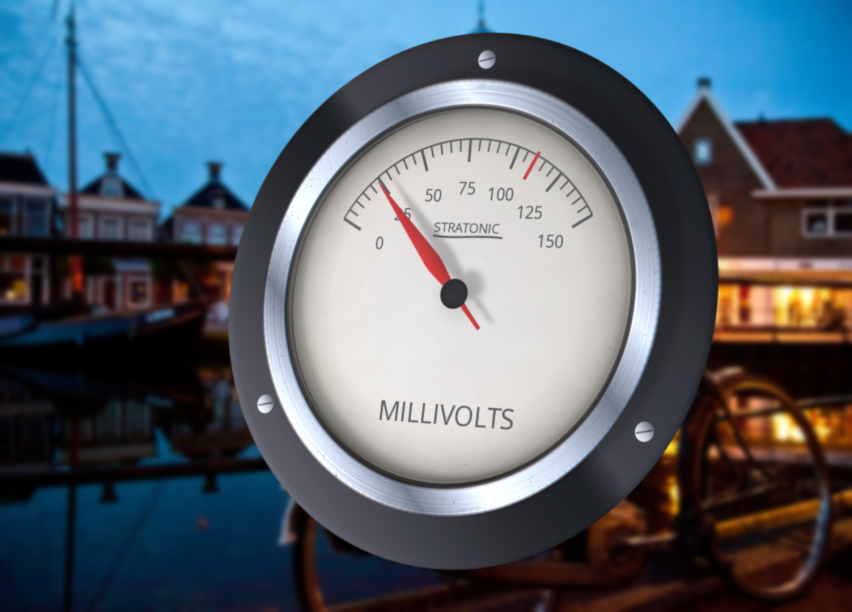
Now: 25
